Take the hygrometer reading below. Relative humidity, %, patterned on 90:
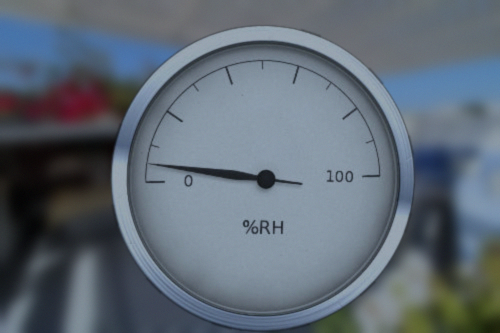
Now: 5
